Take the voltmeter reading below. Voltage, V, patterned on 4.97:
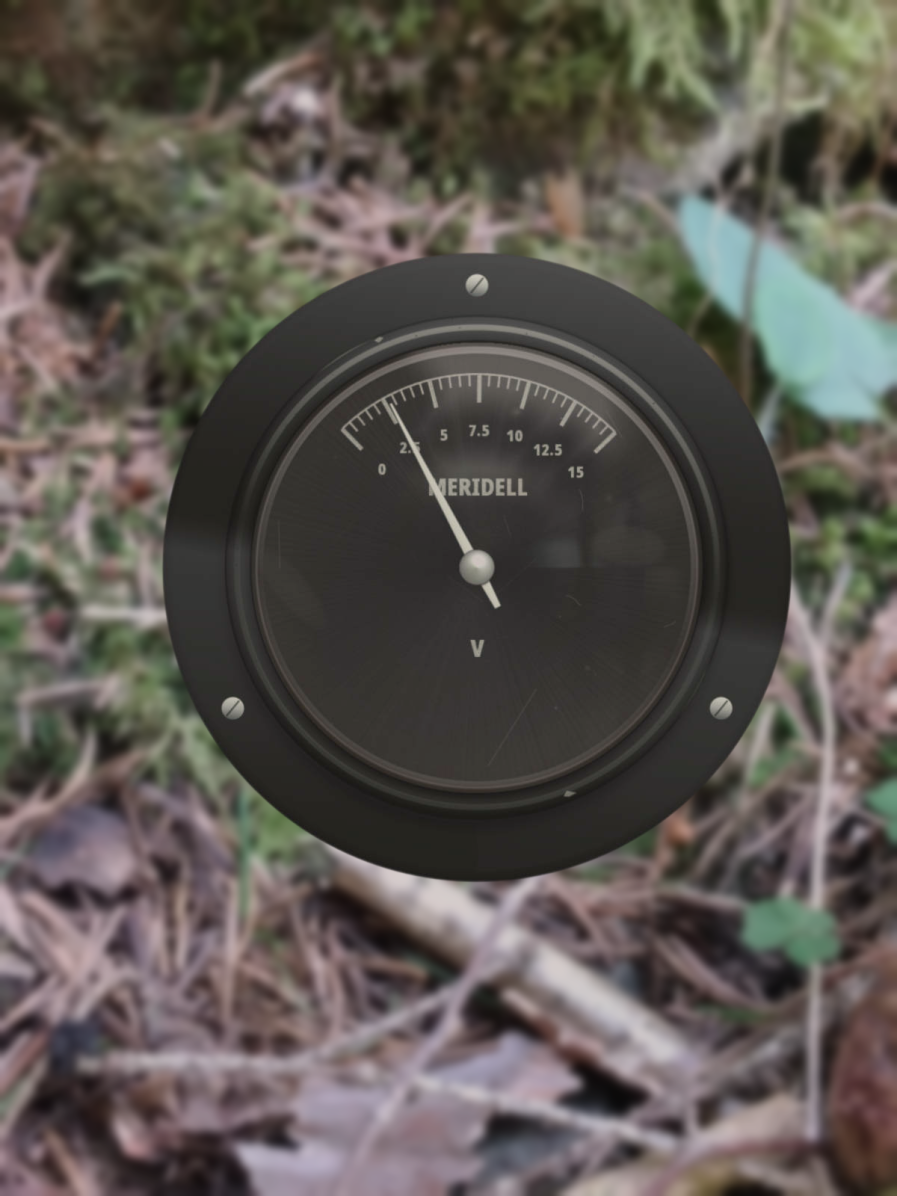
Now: 2.75
